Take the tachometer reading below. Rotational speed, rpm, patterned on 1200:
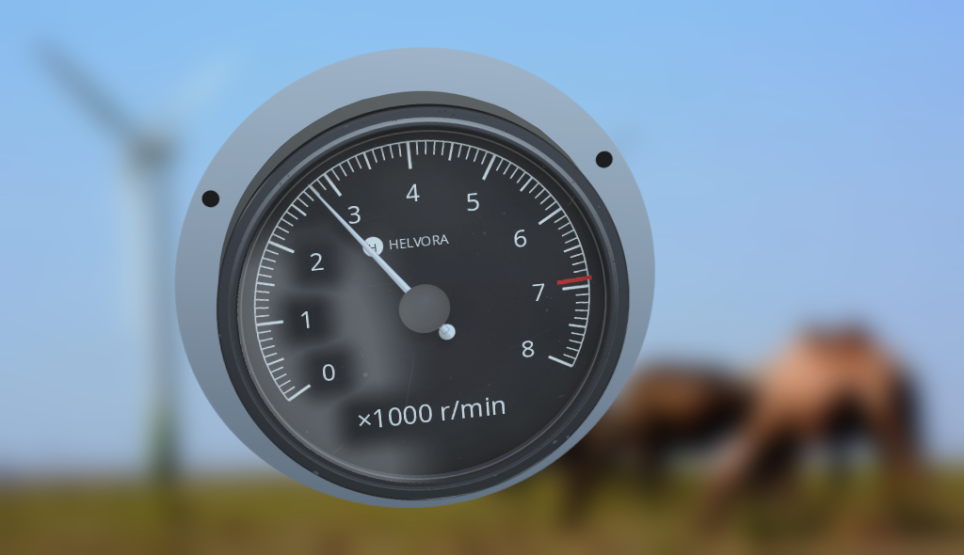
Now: 2800
